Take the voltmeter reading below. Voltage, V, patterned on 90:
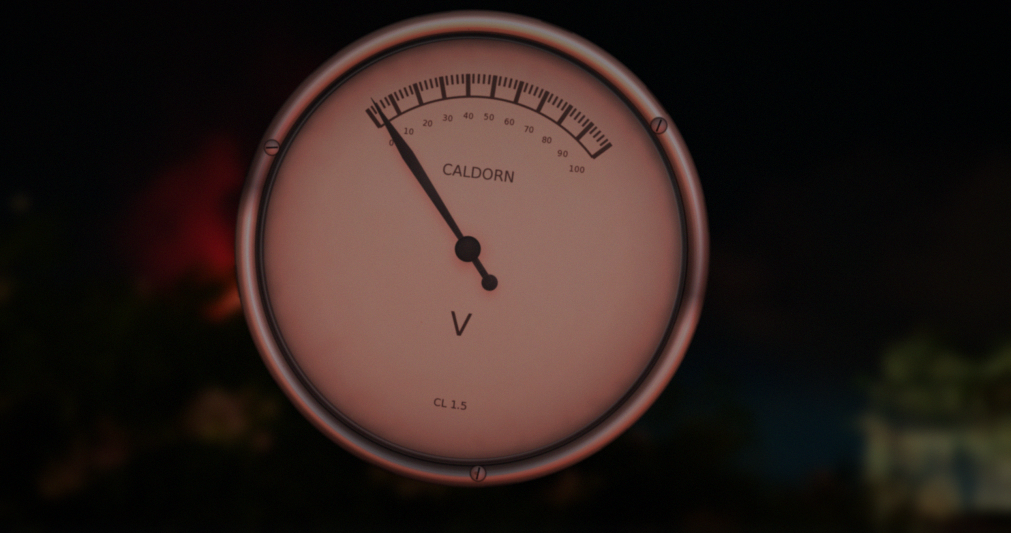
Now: 4
